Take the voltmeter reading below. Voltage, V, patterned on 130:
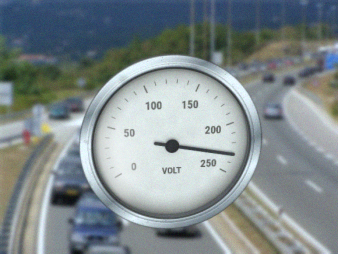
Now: 230
